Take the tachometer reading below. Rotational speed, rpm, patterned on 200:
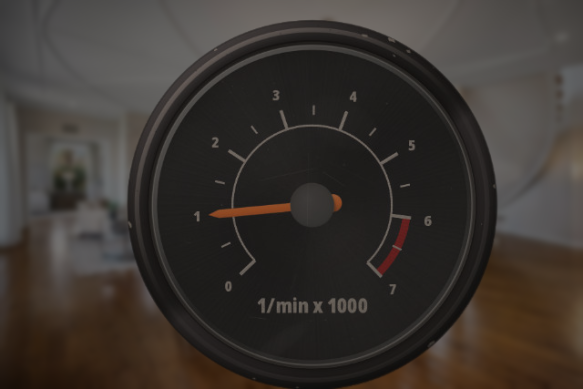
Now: 1000
